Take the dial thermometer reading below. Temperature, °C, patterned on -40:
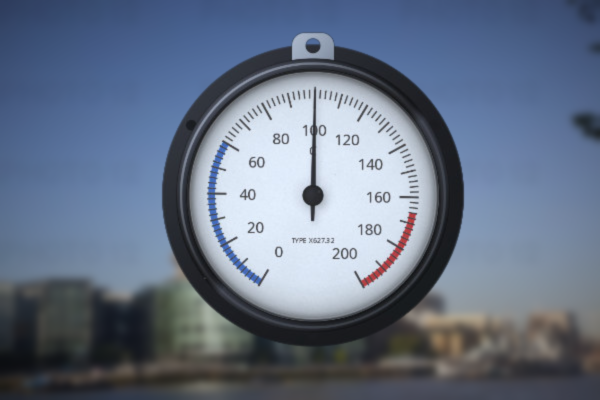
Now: 100
